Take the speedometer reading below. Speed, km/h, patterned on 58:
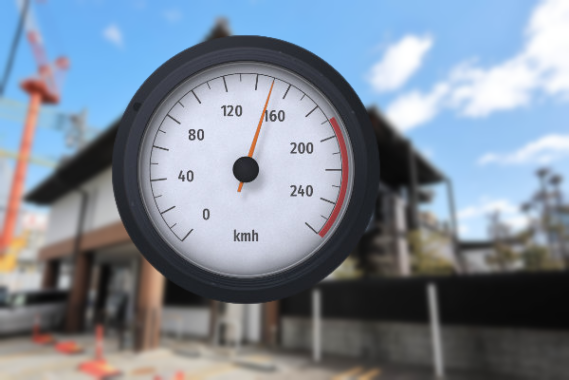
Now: 150
